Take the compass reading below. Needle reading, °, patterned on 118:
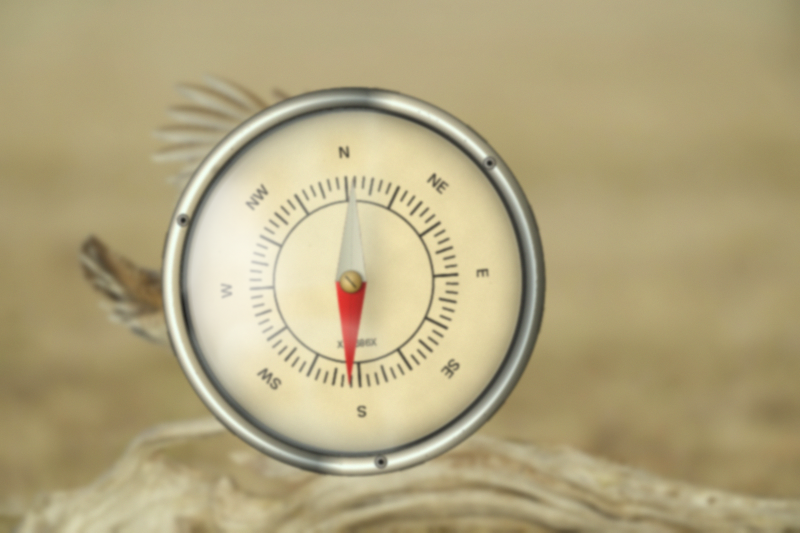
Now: 185
